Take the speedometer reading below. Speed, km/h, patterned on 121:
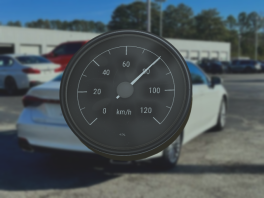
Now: 80
